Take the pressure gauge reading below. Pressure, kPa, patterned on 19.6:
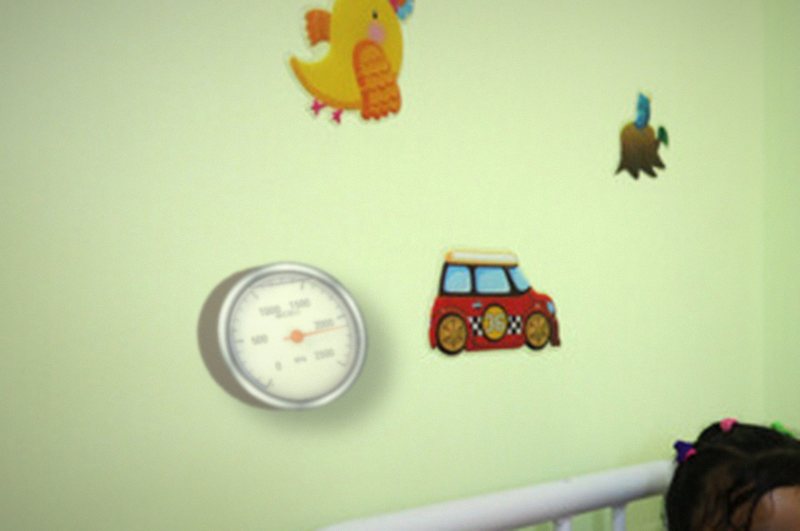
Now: 2100
